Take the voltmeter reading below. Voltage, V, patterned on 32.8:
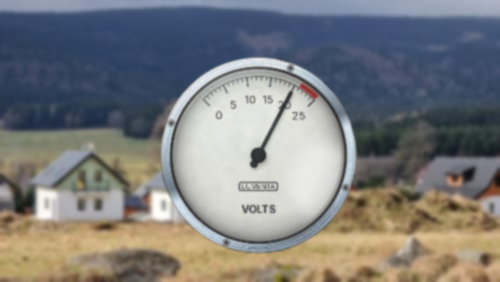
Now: 20
